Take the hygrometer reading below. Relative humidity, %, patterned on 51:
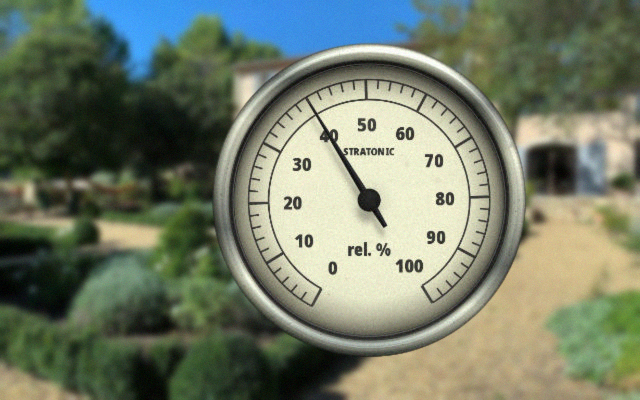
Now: 40
